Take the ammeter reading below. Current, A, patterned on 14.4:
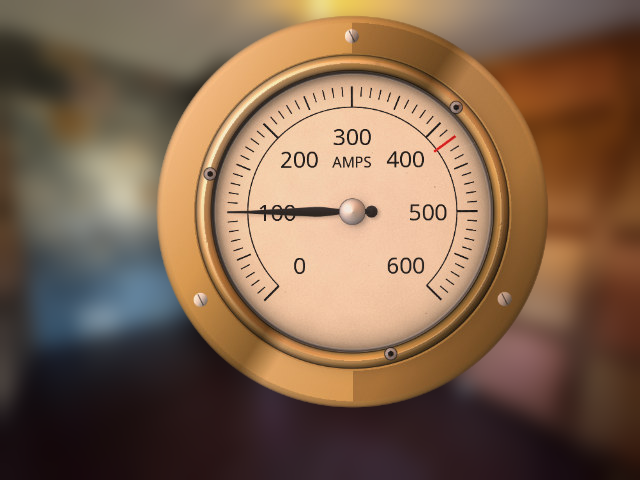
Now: 100
